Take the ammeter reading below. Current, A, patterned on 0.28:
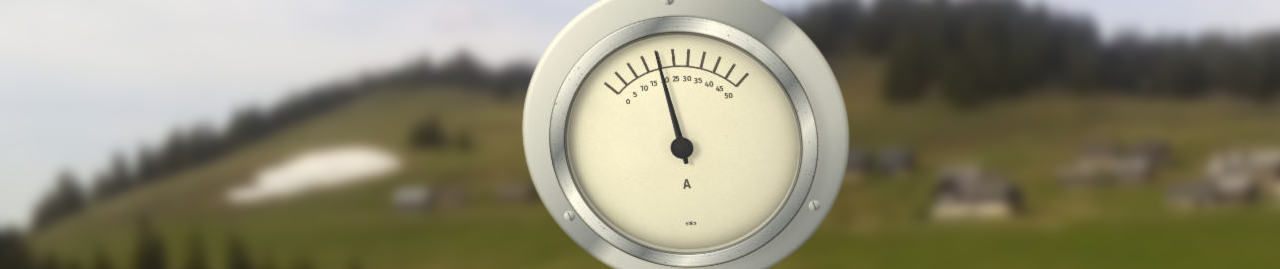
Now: 20
